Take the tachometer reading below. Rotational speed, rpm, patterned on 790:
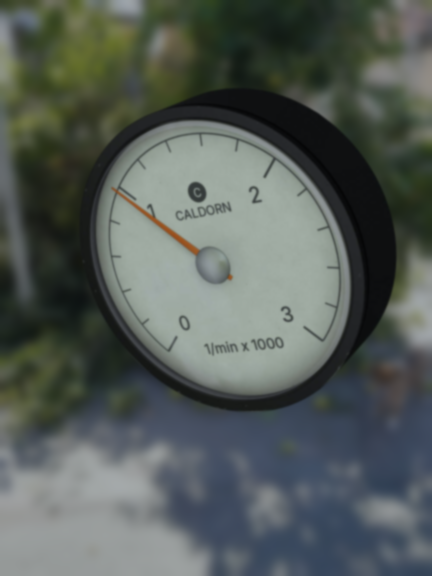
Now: 1000
